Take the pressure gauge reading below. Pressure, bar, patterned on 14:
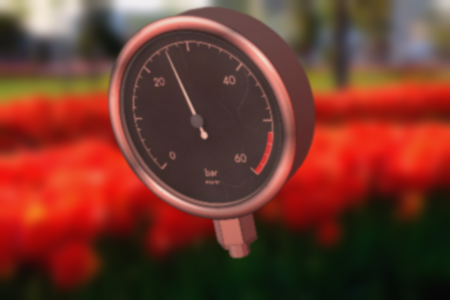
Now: 26
